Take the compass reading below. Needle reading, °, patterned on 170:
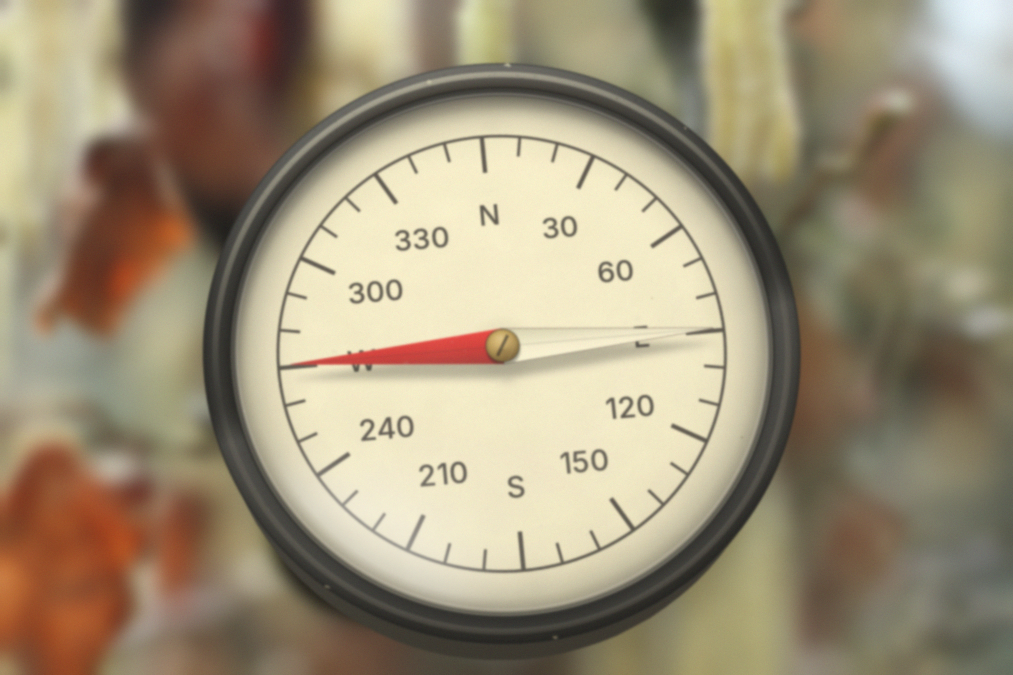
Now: 270
